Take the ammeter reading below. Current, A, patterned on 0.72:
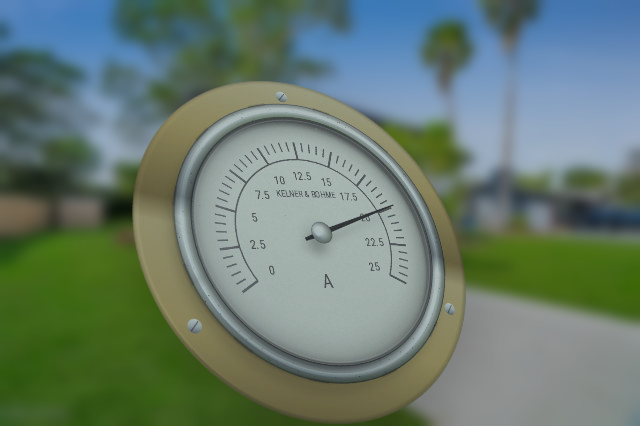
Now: 20
